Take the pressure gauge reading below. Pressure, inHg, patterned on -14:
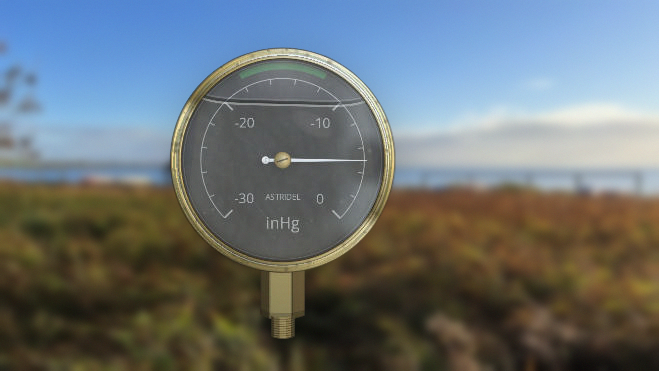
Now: -5
